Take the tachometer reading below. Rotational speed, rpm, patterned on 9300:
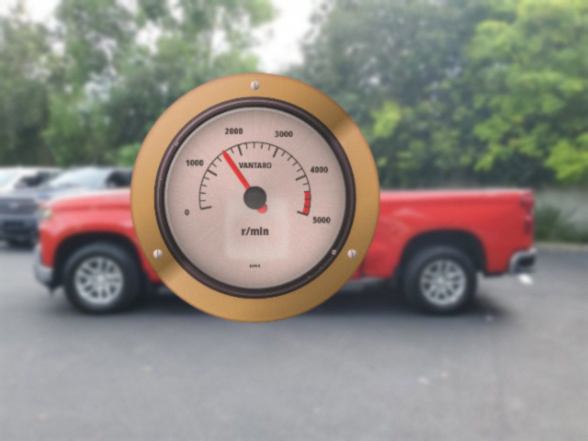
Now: 1600
